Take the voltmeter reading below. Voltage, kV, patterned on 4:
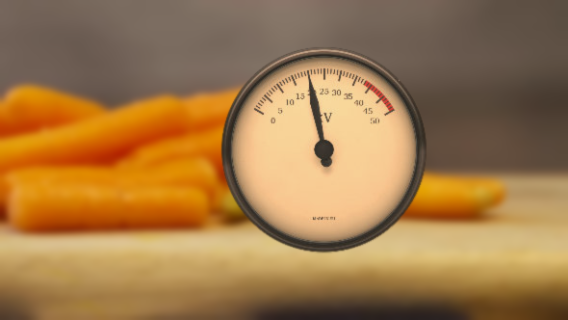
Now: 20
